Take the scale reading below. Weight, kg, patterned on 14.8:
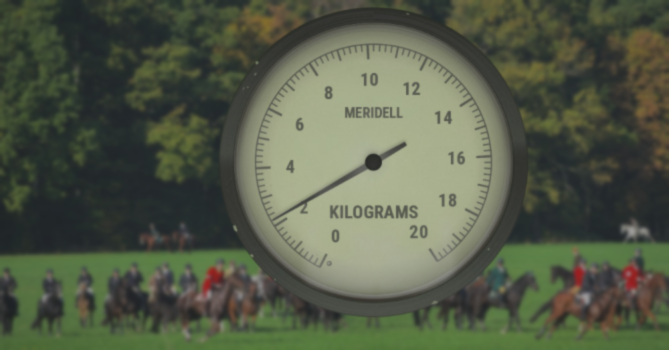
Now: 2.2
